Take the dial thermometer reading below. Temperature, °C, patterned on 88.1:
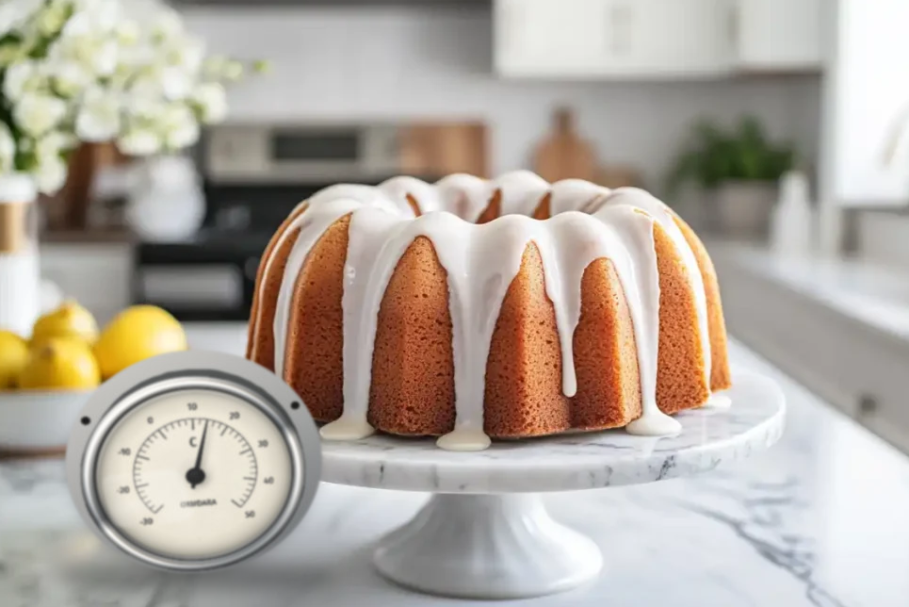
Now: 14
